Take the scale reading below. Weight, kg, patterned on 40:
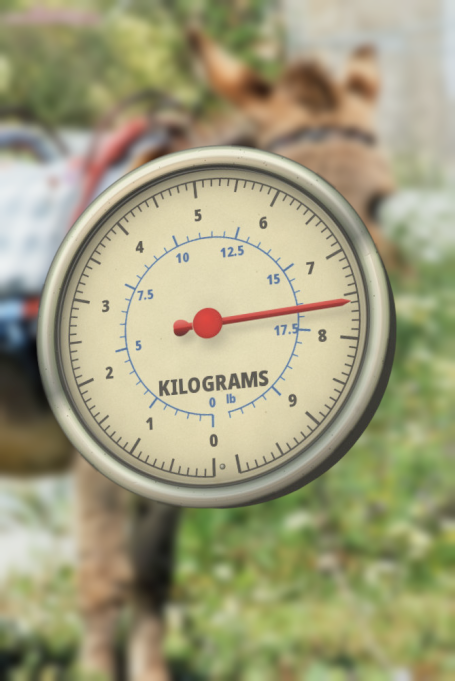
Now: 7.6
